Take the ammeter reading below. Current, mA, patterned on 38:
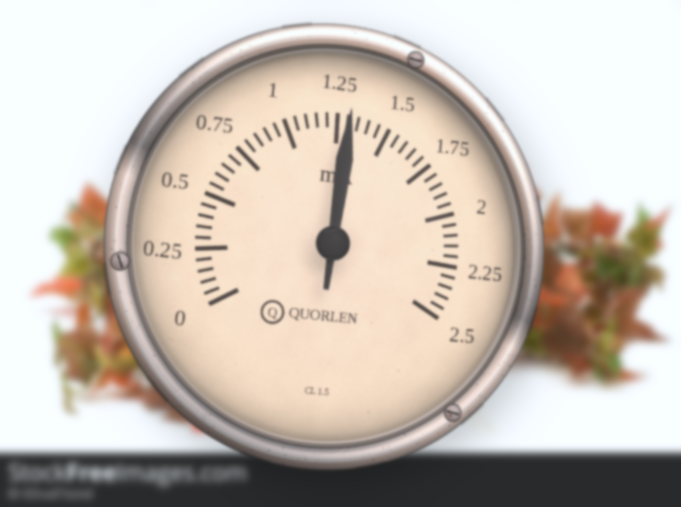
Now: 1.3
